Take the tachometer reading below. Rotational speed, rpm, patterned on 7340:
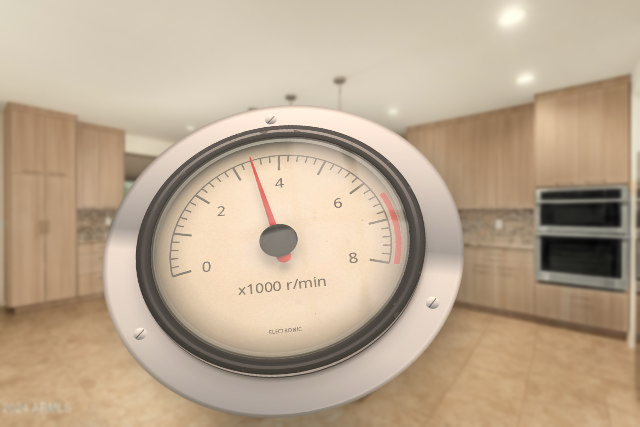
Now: 3400
